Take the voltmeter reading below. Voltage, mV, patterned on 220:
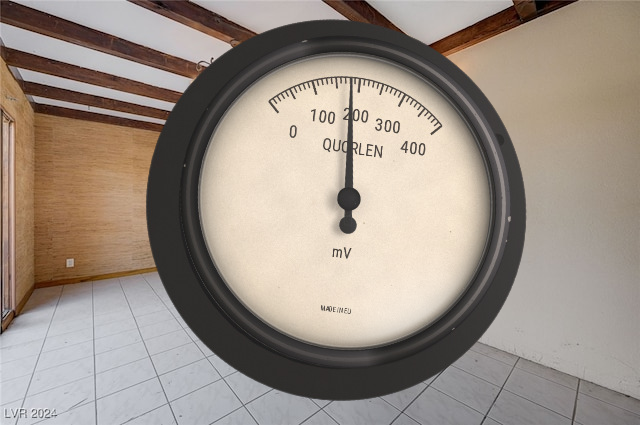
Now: 180
